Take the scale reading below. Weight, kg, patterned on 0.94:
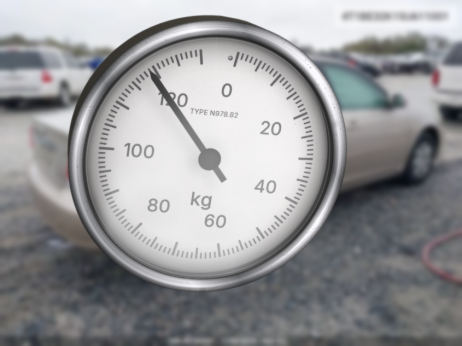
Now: 119
